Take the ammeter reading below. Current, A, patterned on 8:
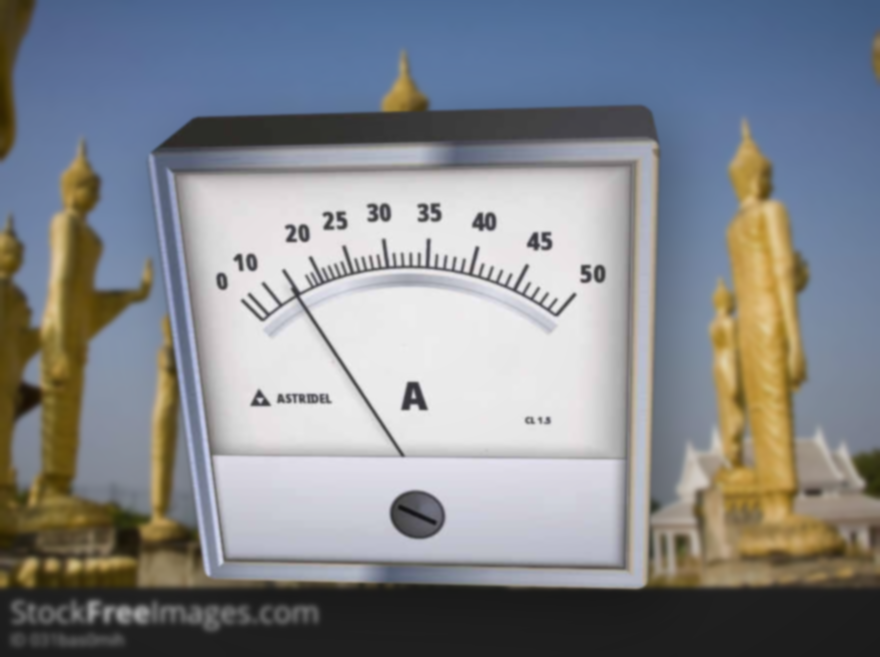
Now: 15
